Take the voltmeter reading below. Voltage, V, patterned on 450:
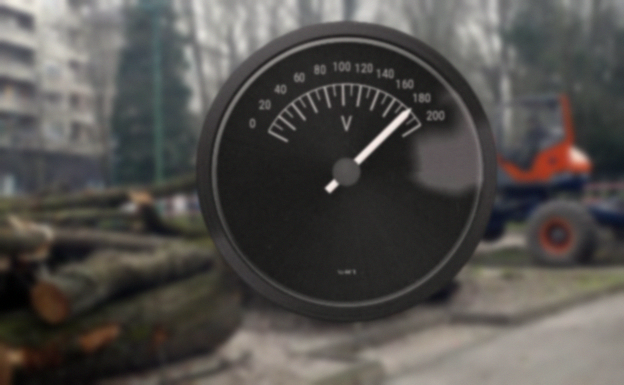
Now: 180
